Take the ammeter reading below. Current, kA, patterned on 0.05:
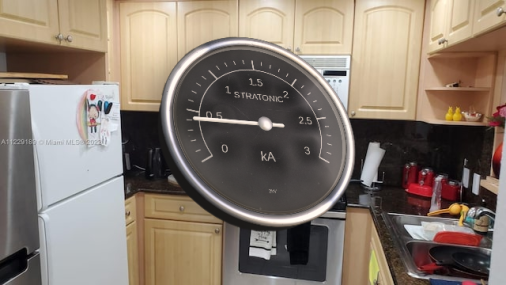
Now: 0.4
